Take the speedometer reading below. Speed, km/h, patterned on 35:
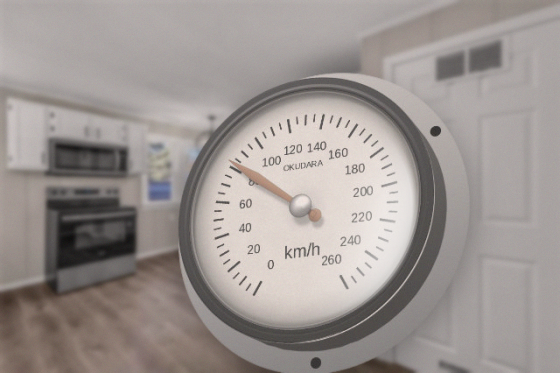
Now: 82.5
